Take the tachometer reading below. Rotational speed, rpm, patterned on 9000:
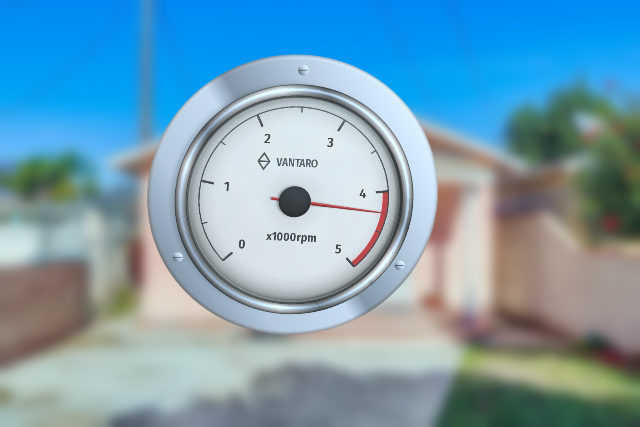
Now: 4250
